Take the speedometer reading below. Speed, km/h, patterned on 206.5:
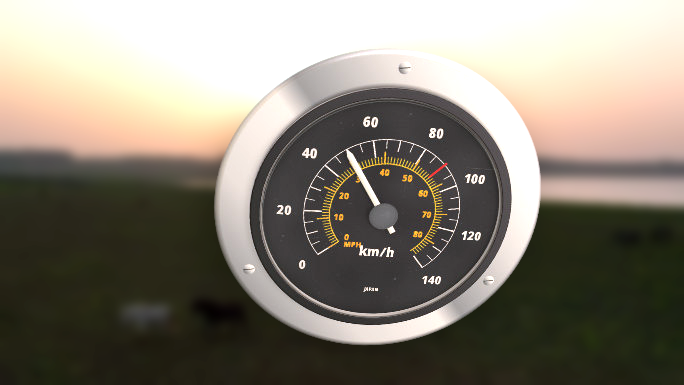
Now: 50
